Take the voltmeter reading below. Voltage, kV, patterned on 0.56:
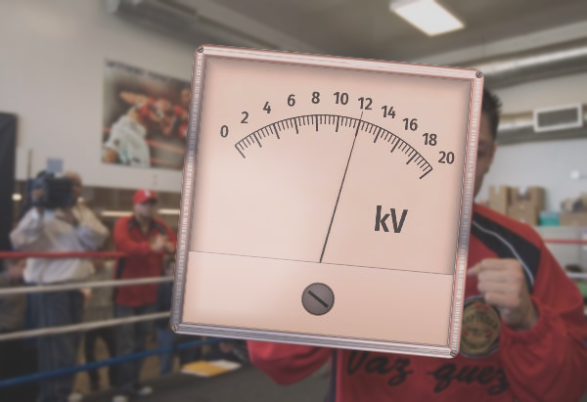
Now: 12
